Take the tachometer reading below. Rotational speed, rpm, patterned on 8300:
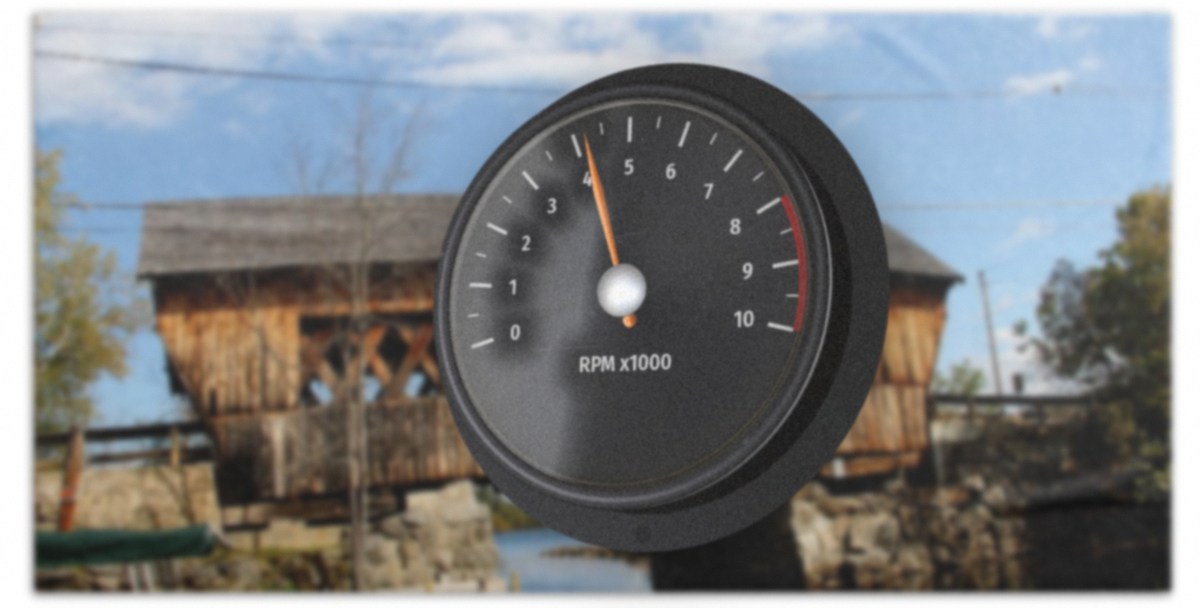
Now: 4250
